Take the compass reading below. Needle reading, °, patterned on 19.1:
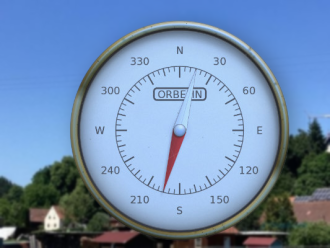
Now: 195
